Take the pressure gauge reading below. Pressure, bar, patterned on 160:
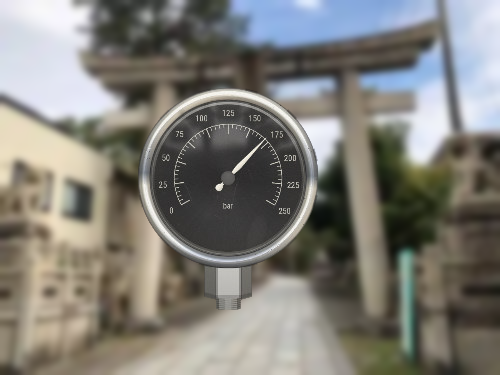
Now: 170
